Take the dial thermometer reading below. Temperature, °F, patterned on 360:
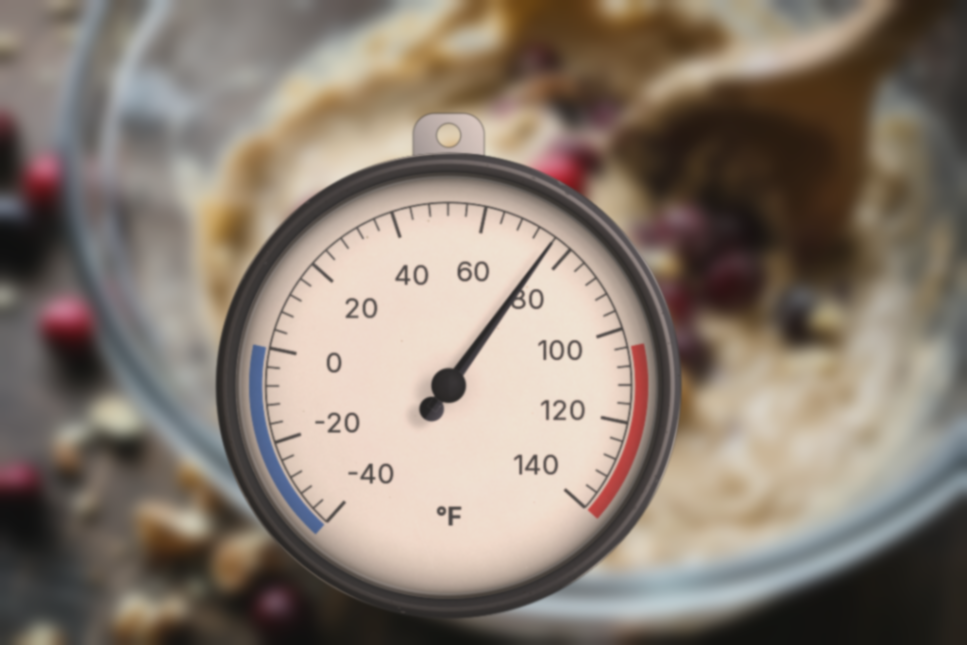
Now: 76
